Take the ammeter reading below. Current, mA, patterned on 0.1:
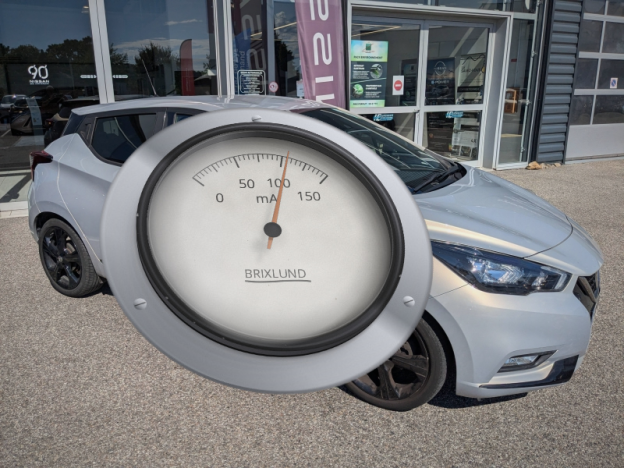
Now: 105
